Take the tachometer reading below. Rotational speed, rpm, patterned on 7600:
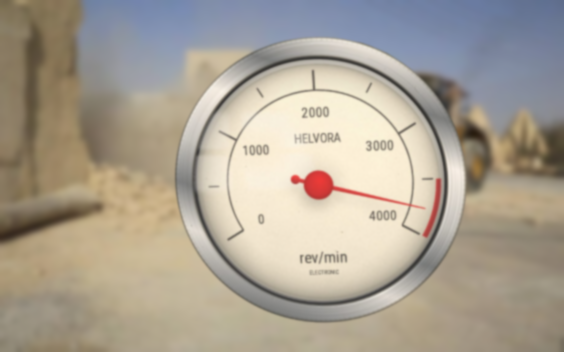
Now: 3750
